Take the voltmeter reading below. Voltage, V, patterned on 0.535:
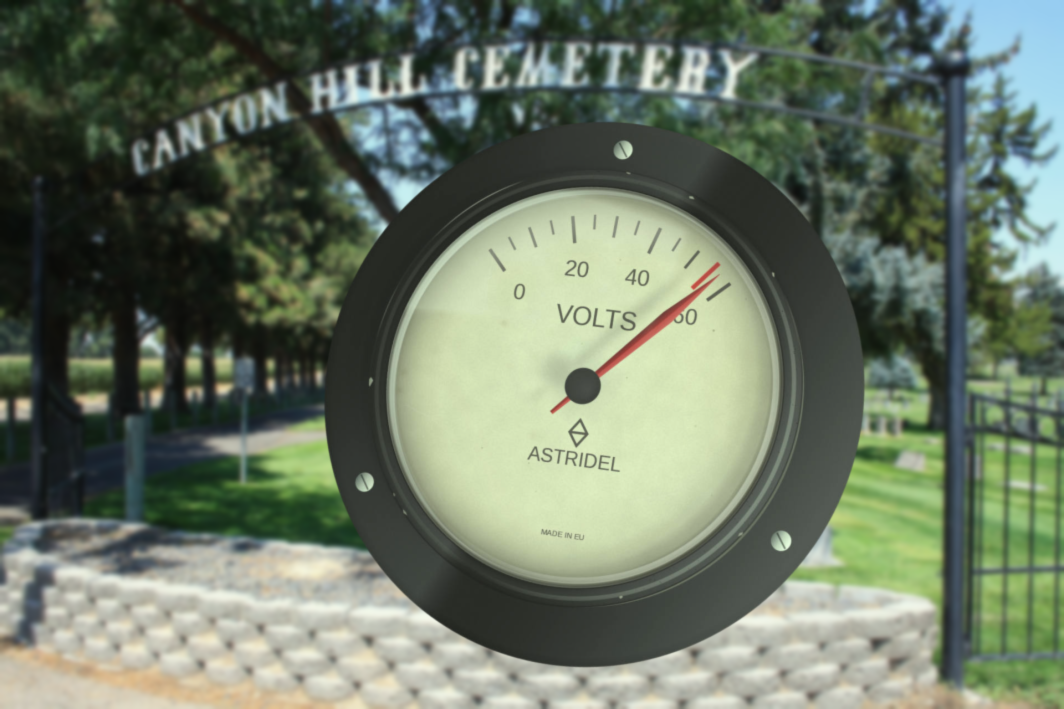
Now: 57.5
